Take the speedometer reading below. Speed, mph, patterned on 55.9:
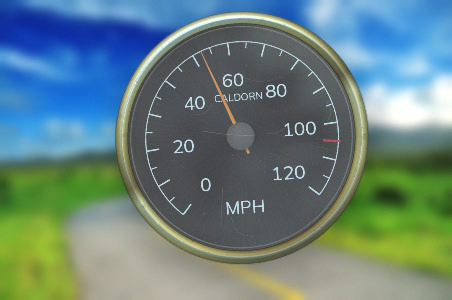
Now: 52.5
